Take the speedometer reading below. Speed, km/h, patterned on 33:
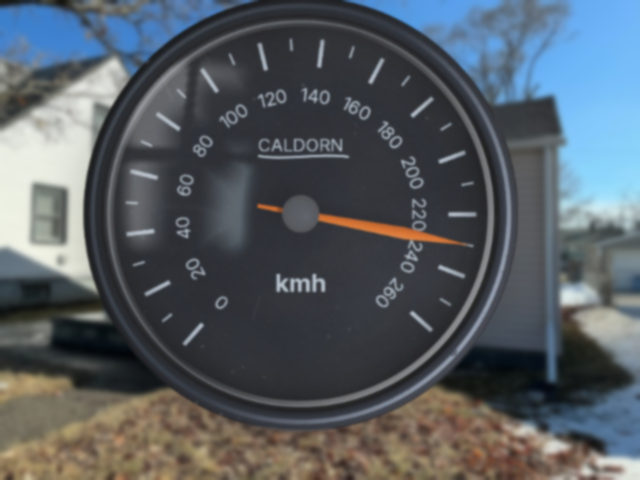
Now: 230
